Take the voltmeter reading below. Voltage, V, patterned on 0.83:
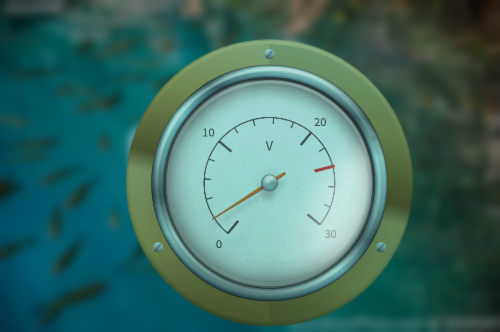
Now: 2
